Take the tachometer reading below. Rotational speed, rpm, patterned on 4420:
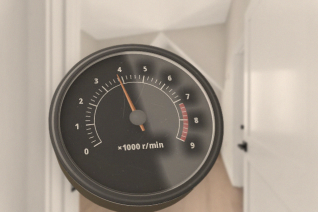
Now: 3800
